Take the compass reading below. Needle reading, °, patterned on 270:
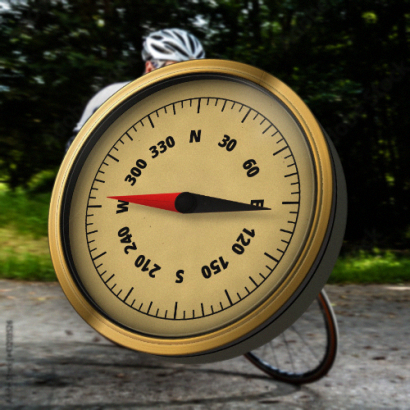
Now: 275
